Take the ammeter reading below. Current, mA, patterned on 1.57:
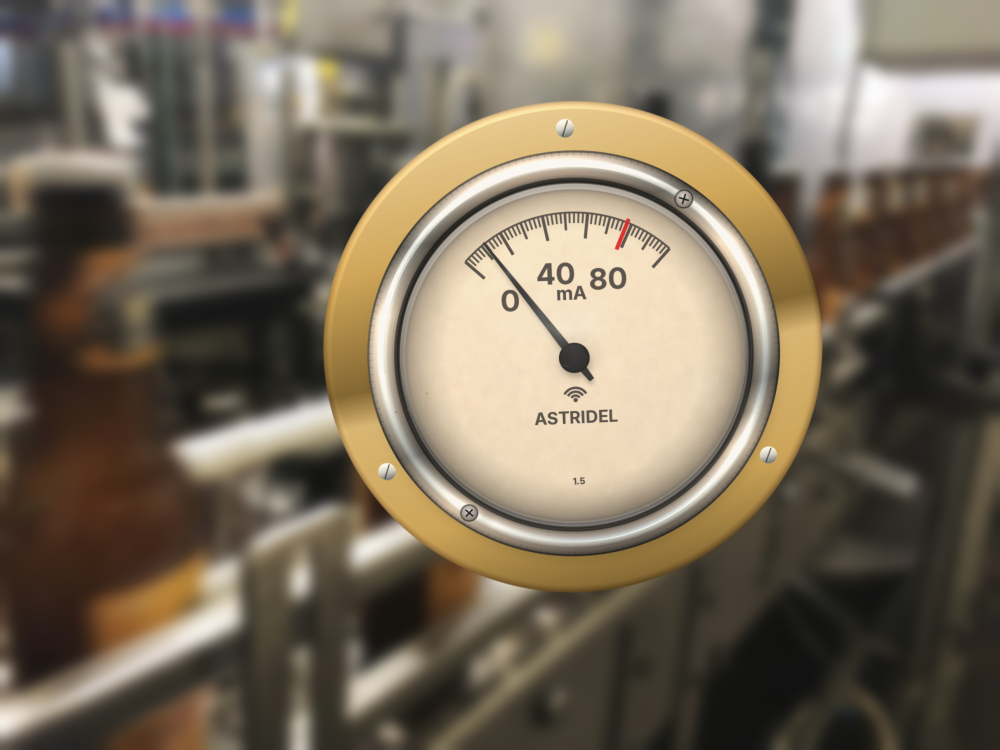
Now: 12
